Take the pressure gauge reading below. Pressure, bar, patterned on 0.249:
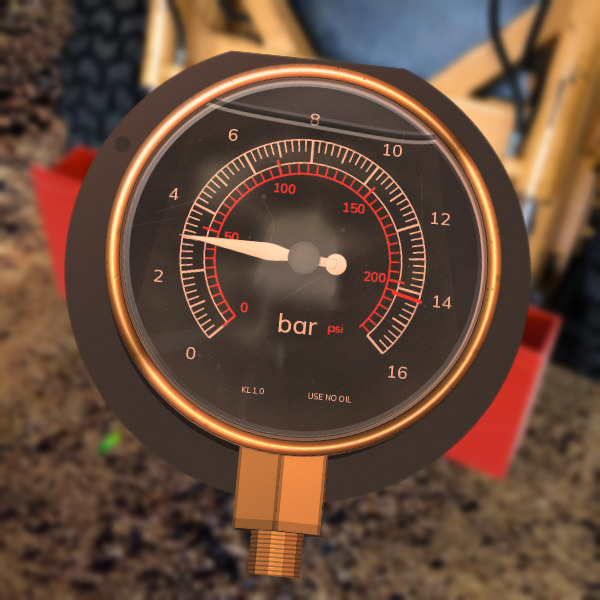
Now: 3
